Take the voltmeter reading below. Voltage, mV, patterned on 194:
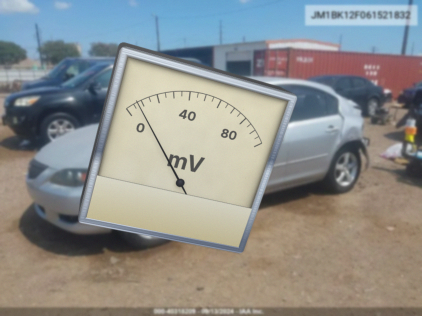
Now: 7.5
